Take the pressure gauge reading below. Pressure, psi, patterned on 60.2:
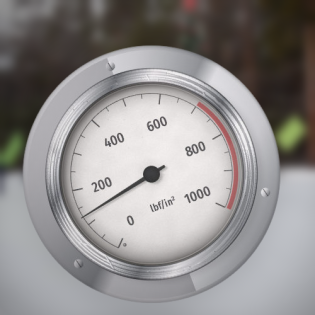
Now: 125
